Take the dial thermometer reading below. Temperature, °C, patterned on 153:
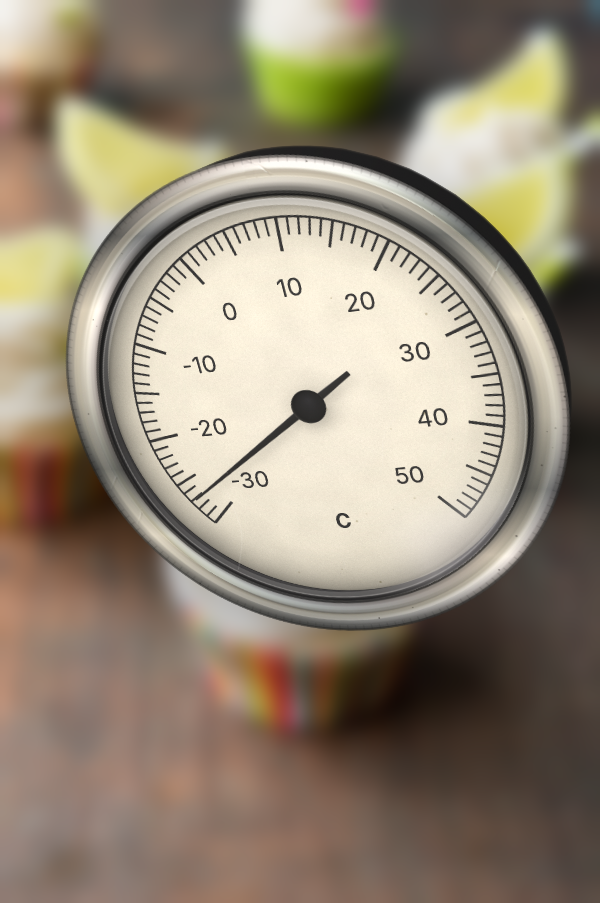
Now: -27
